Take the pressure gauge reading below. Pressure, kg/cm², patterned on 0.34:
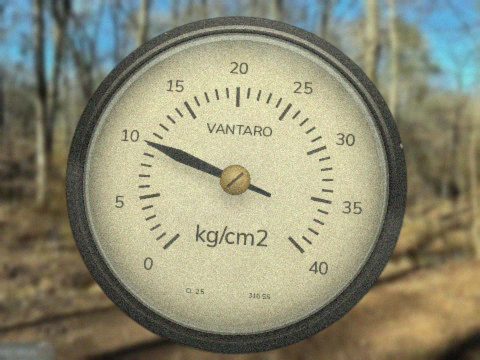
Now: 10
